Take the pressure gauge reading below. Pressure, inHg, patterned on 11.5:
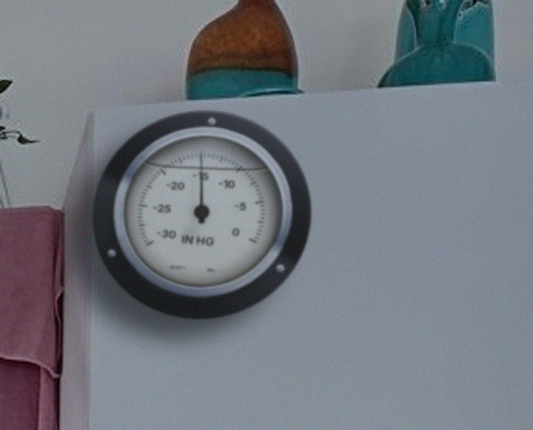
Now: -15
